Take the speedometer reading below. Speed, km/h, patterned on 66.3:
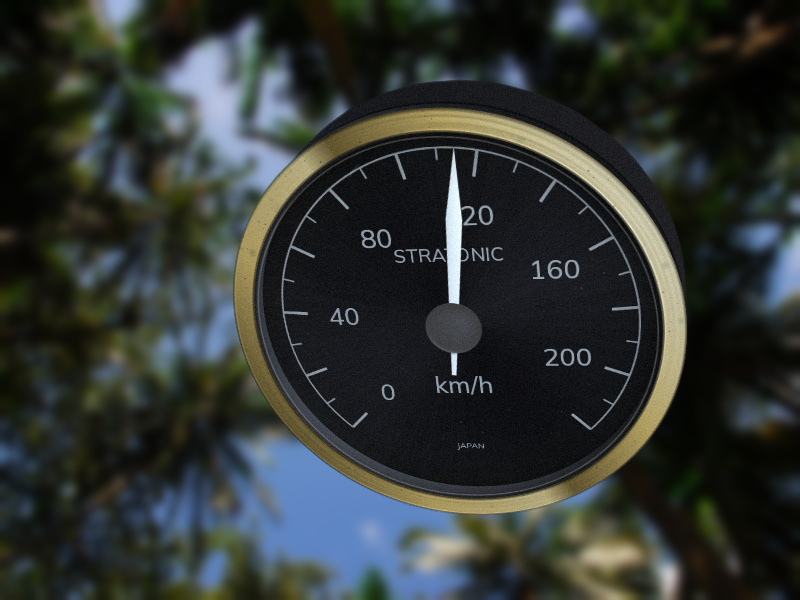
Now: 115
